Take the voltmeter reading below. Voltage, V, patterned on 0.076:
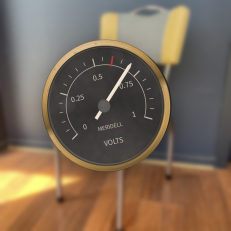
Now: 0.7
